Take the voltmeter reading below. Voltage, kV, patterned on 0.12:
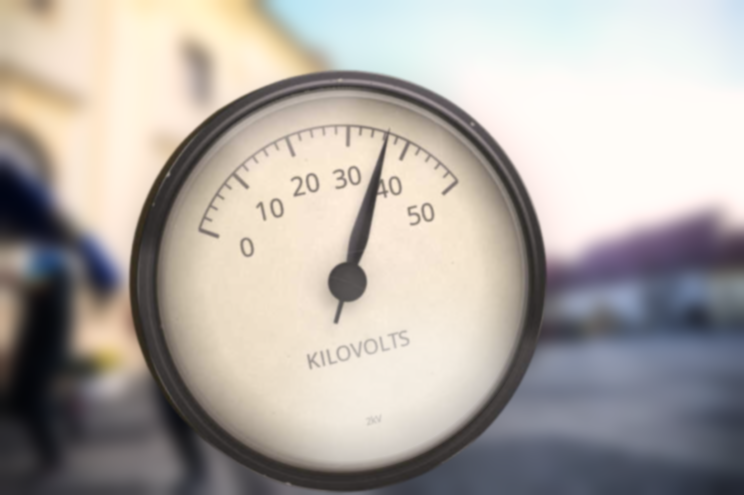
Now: 36
